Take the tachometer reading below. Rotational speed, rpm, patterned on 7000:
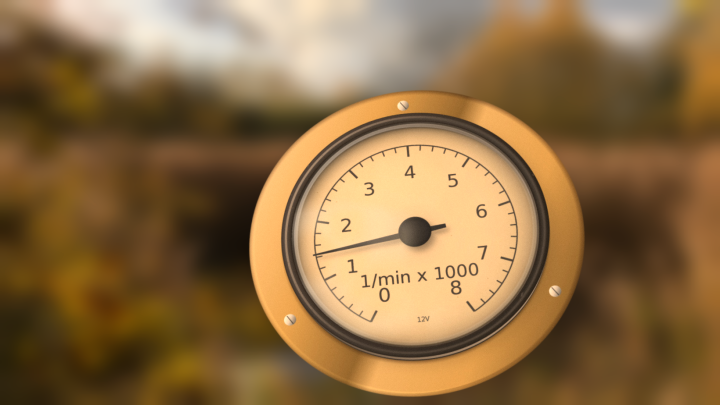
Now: 1400
